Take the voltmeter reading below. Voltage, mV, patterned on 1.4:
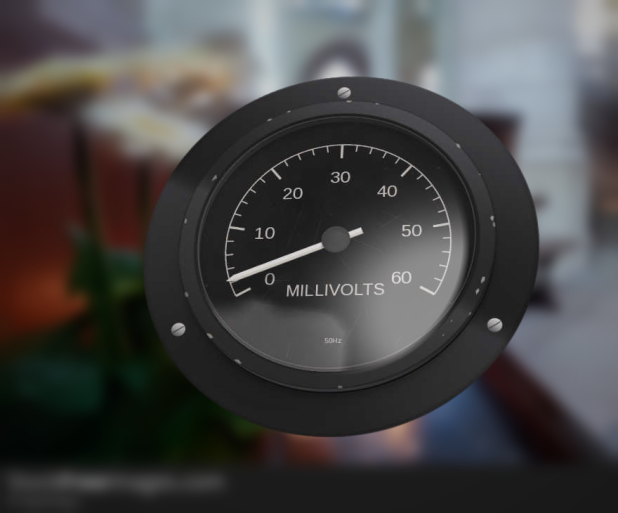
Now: 2
